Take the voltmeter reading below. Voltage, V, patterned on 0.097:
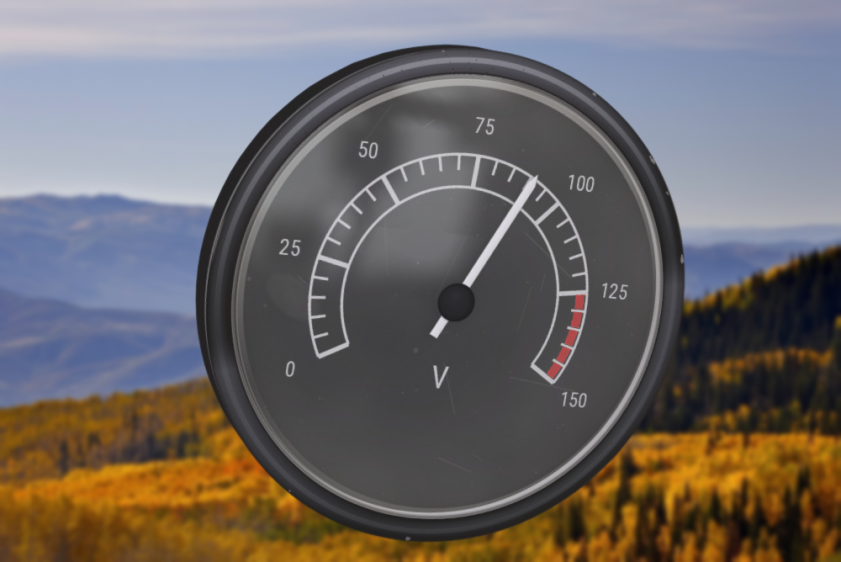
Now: 90
